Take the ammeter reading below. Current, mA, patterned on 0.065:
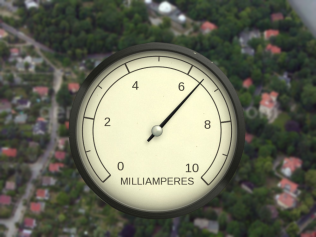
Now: 6.5
